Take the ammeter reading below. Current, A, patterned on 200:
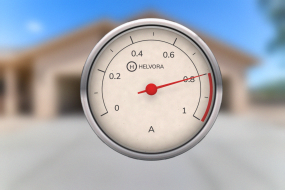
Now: 0.8
